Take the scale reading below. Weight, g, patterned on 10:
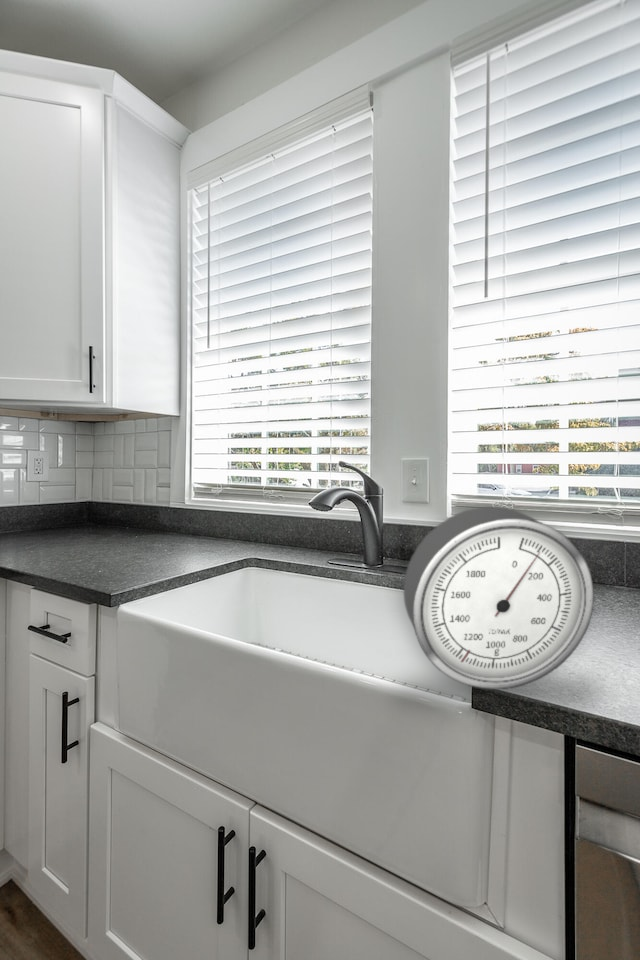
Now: 100
